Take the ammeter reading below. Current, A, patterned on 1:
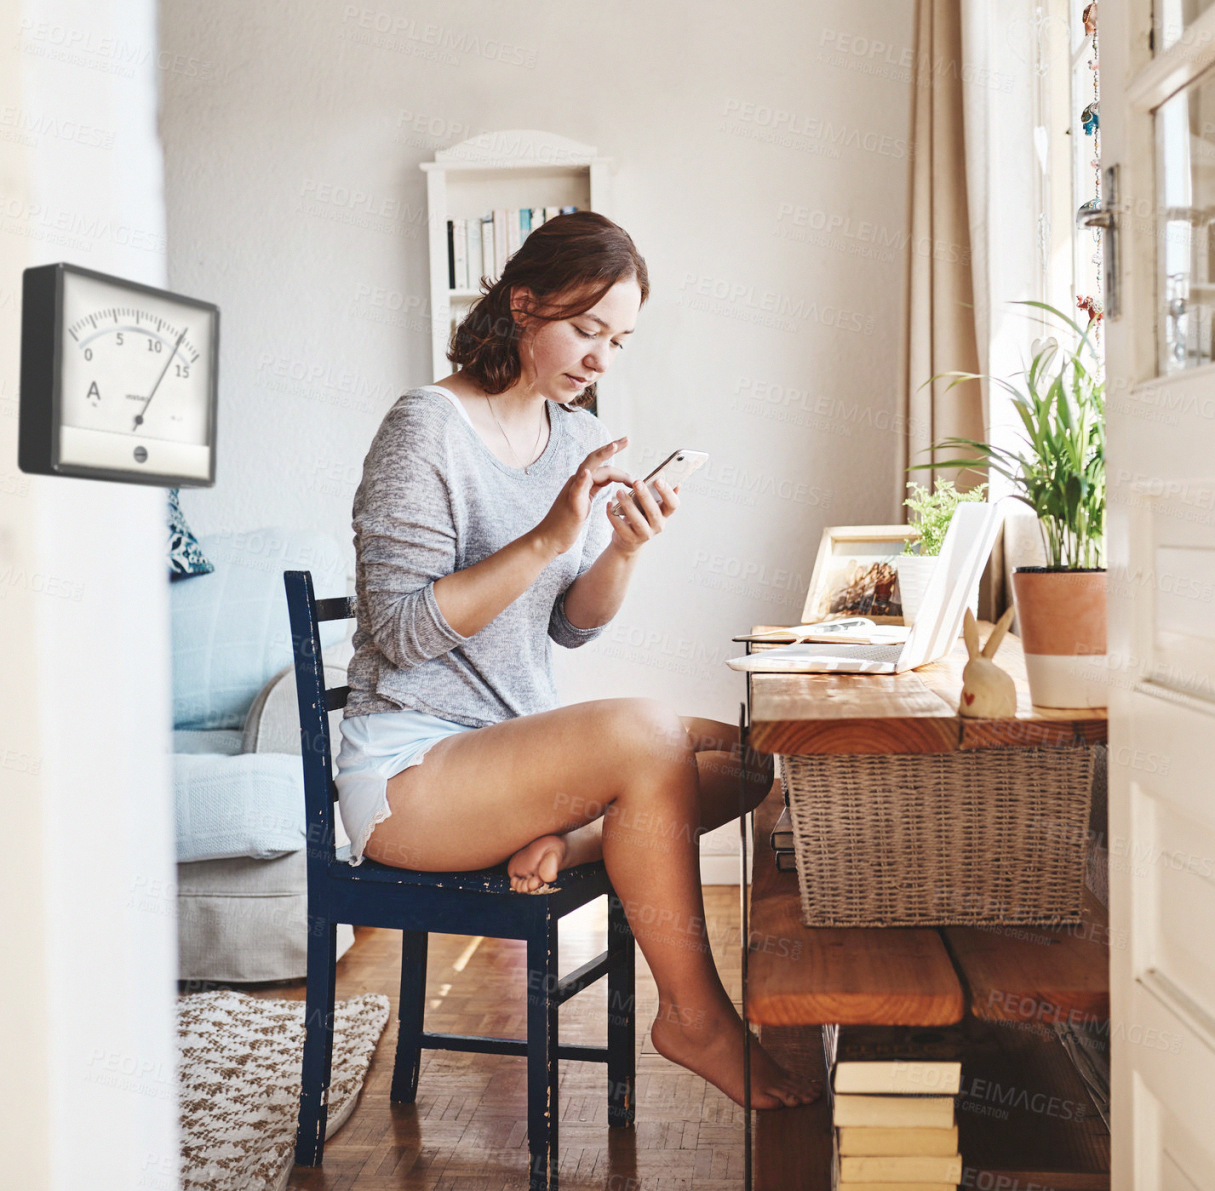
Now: 12.5
